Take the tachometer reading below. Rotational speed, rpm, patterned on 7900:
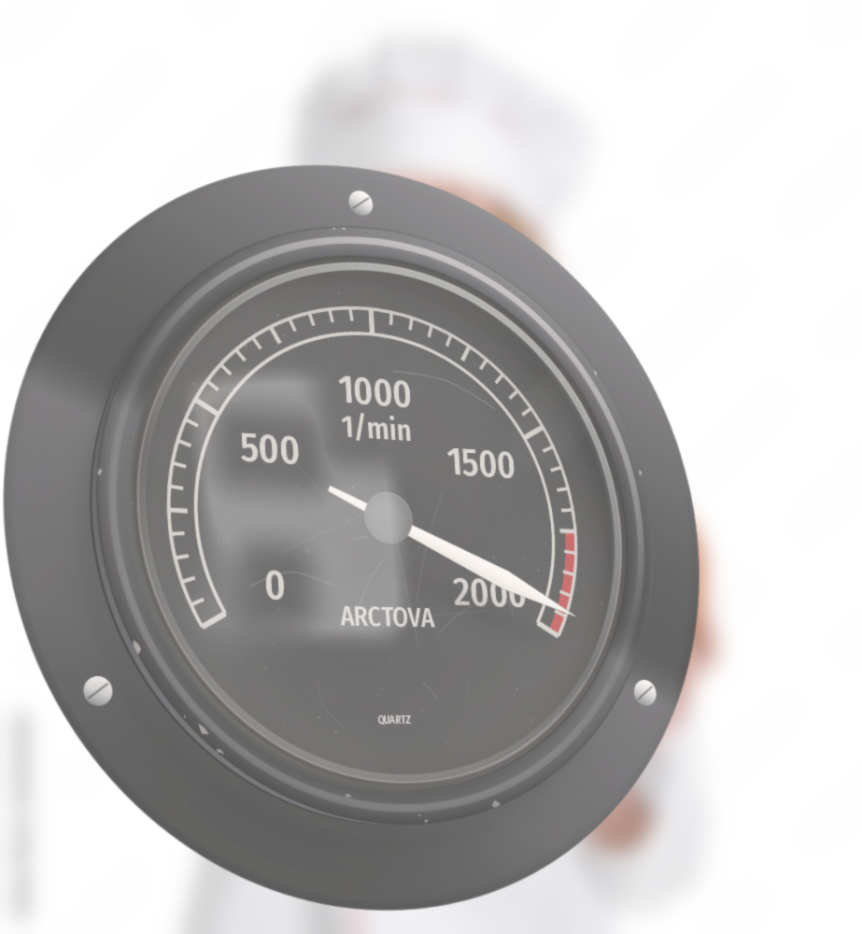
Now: 1950
